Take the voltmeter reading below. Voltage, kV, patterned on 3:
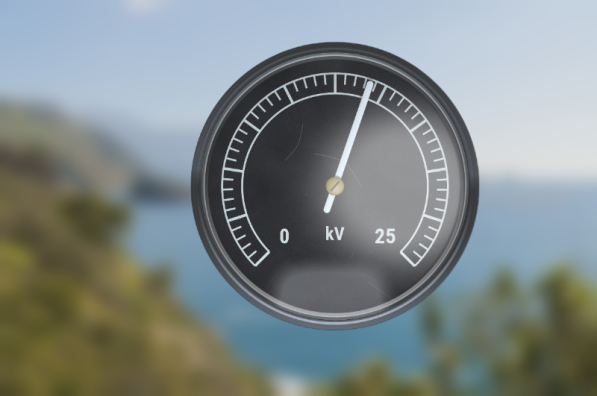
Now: 14.25
